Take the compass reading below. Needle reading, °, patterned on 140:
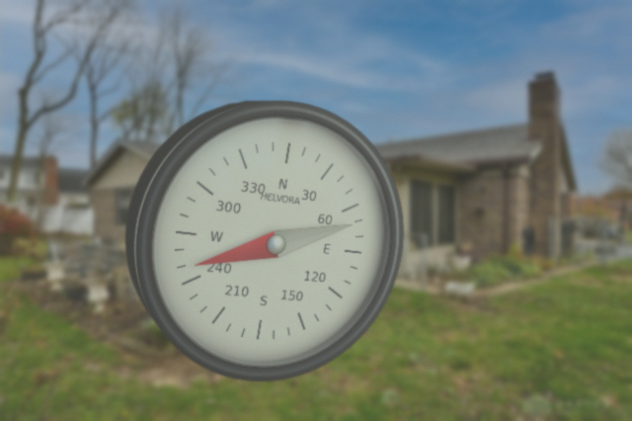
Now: 250
